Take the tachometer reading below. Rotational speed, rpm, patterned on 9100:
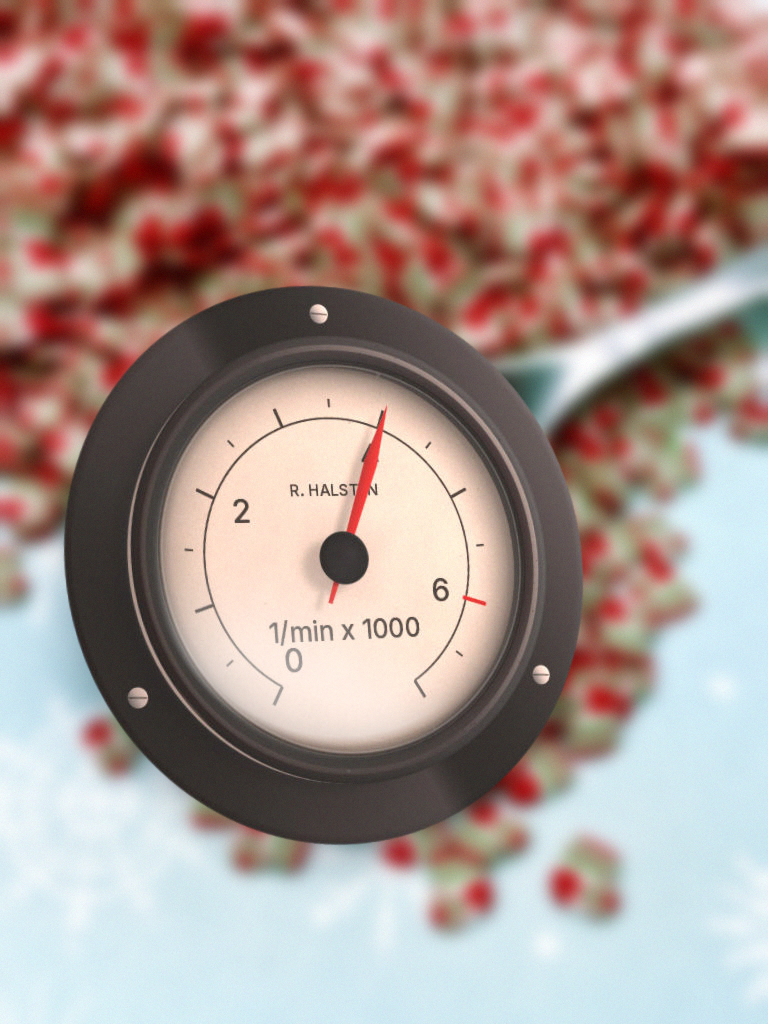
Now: 4000
